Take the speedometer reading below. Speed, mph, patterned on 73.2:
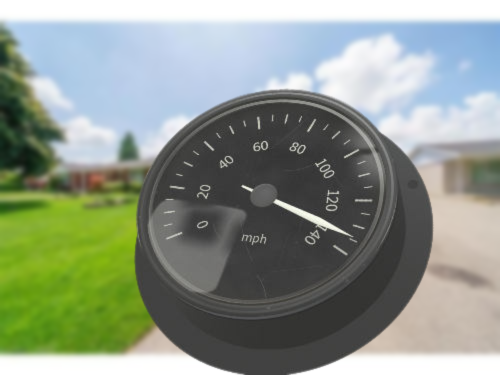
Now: 135
